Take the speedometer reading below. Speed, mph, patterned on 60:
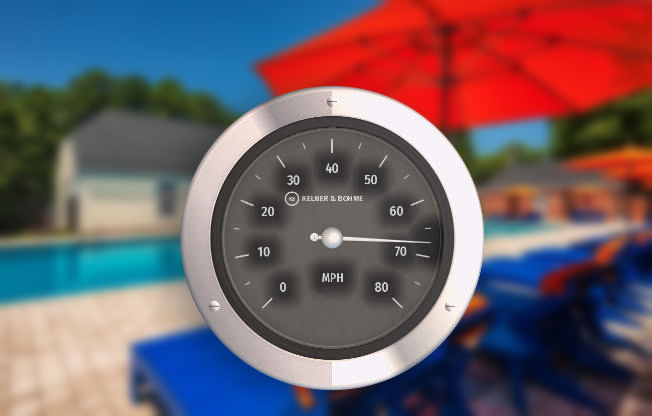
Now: 67.5
